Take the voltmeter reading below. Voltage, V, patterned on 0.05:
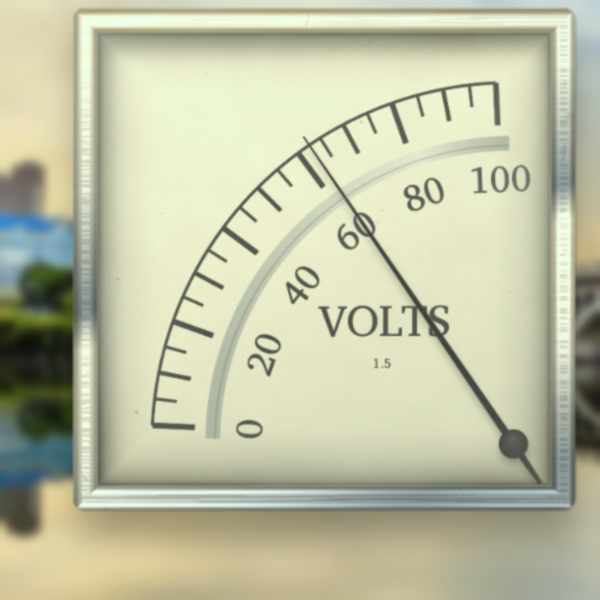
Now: 62.5
